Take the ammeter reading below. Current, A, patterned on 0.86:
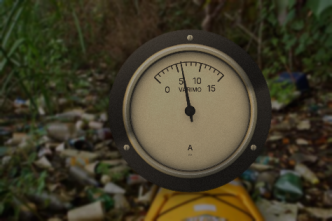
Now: 6
